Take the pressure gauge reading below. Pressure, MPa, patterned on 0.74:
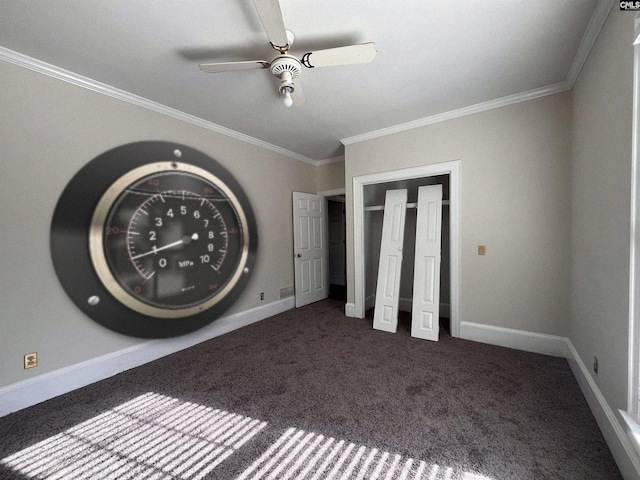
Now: 1
